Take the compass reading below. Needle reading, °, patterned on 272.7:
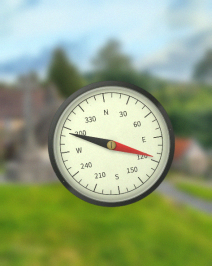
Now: 115
